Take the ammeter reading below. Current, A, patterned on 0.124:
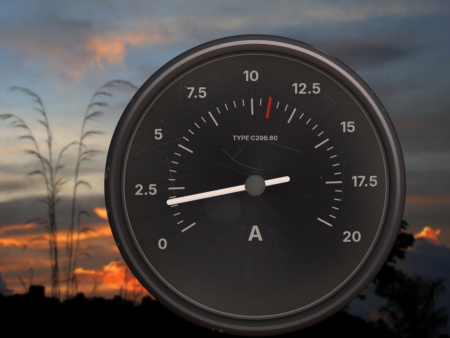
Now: 1.75
